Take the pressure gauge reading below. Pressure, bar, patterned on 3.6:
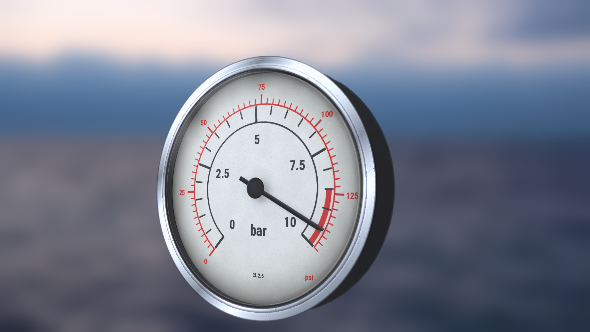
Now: 9.5
